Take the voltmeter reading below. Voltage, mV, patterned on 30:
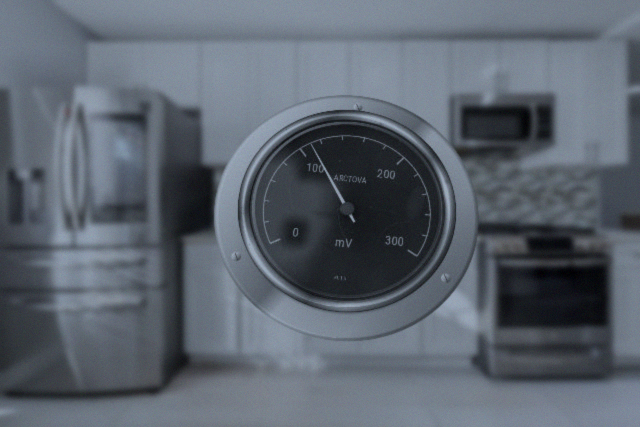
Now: 110
